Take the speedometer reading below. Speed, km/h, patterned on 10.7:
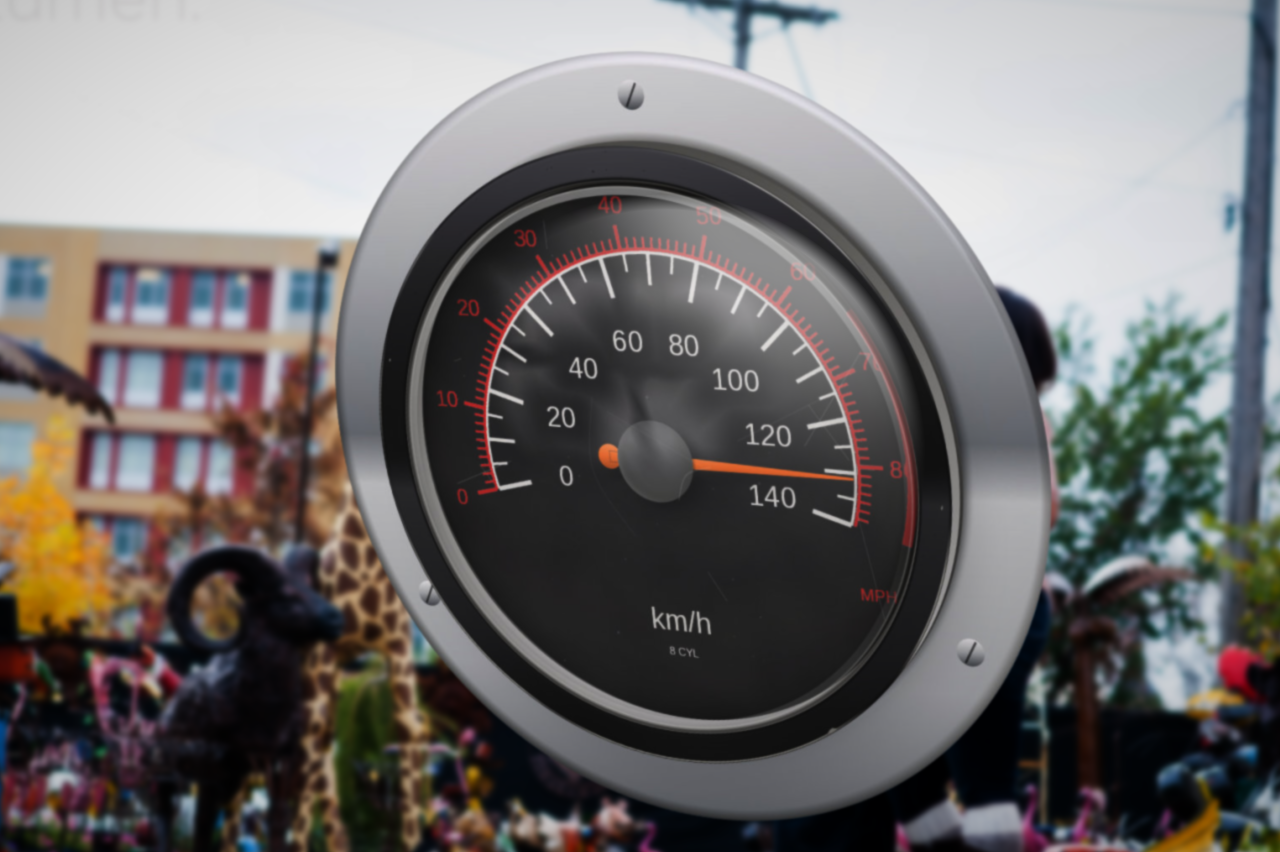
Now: 130
